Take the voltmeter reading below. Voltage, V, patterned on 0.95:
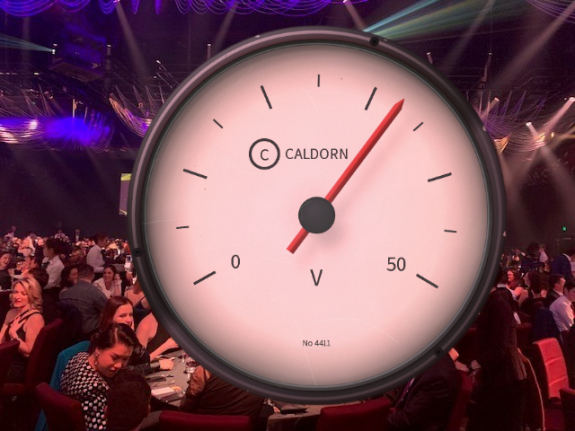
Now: 32.5
